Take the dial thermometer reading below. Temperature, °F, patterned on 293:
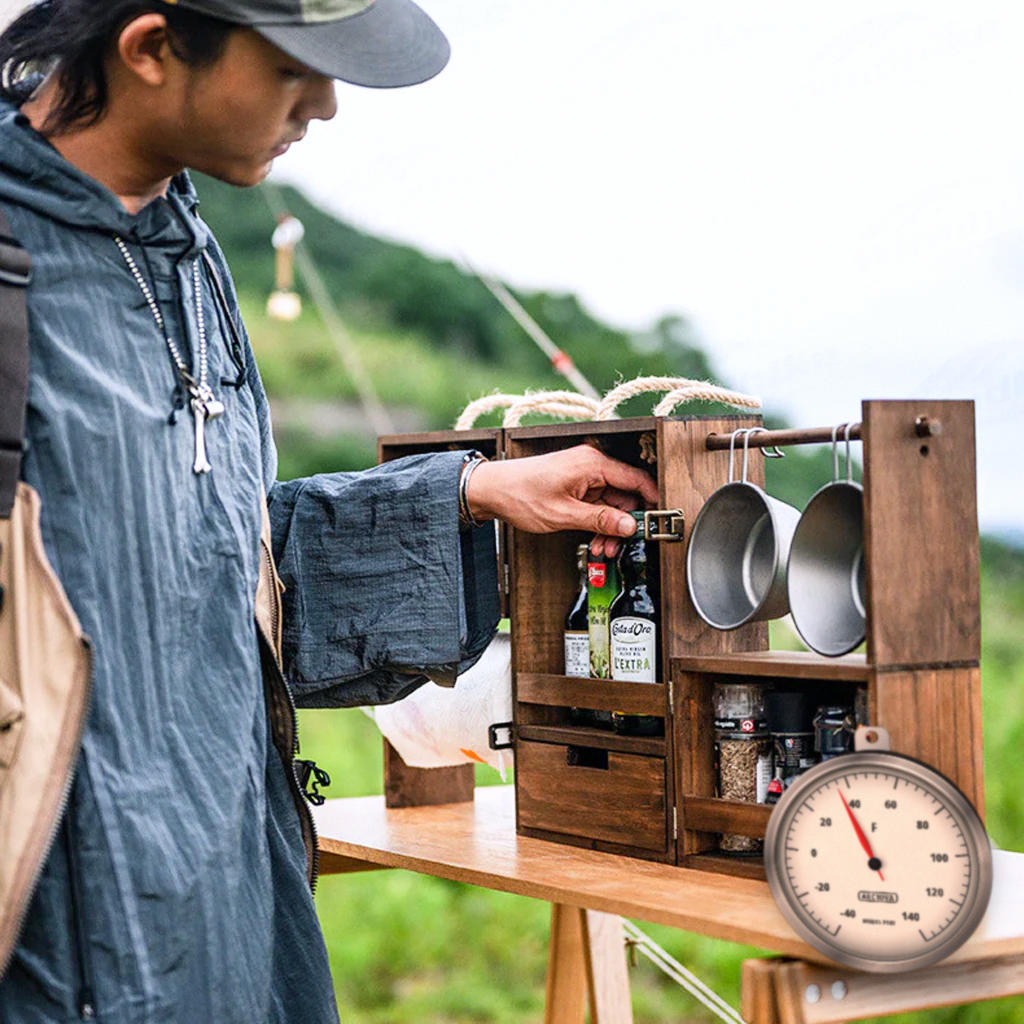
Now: 36
